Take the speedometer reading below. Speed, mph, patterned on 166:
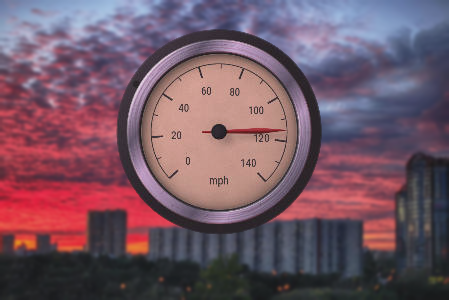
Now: 115
